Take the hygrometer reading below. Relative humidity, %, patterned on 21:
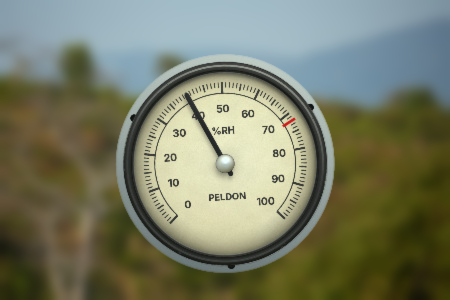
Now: 40
